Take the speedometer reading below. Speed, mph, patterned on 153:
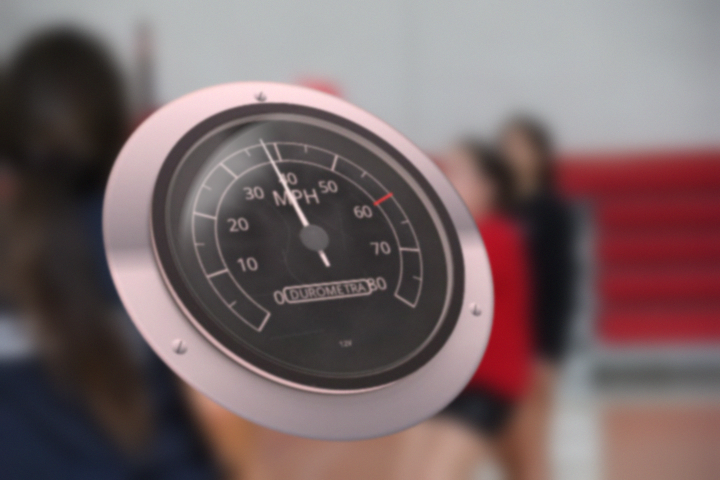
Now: 37.5
